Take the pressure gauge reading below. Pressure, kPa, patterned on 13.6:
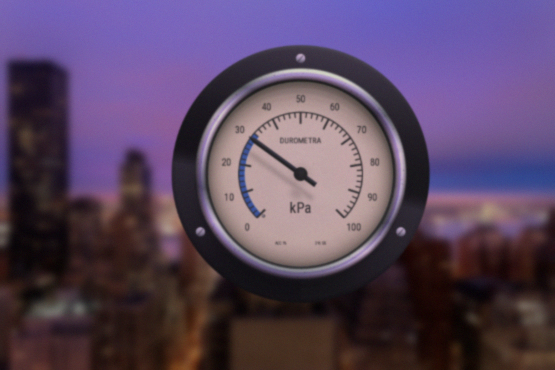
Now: 30
